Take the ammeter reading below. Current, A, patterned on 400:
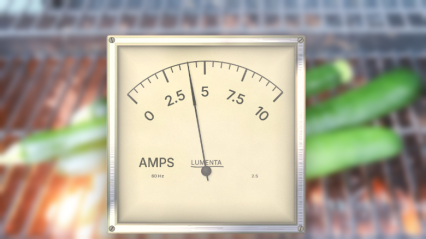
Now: 4
